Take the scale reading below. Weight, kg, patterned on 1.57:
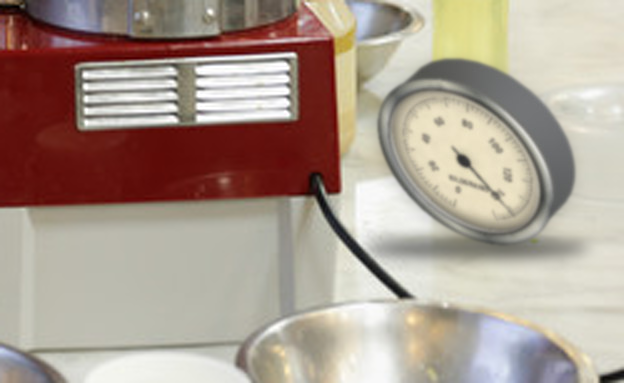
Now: 140
